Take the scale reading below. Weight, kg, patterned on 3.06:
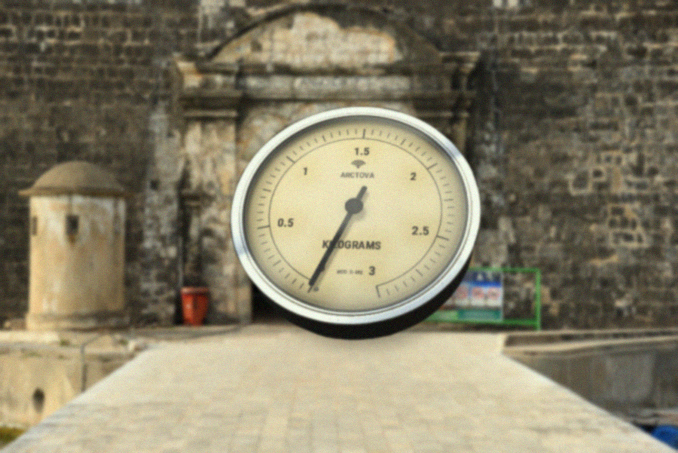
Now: 0
